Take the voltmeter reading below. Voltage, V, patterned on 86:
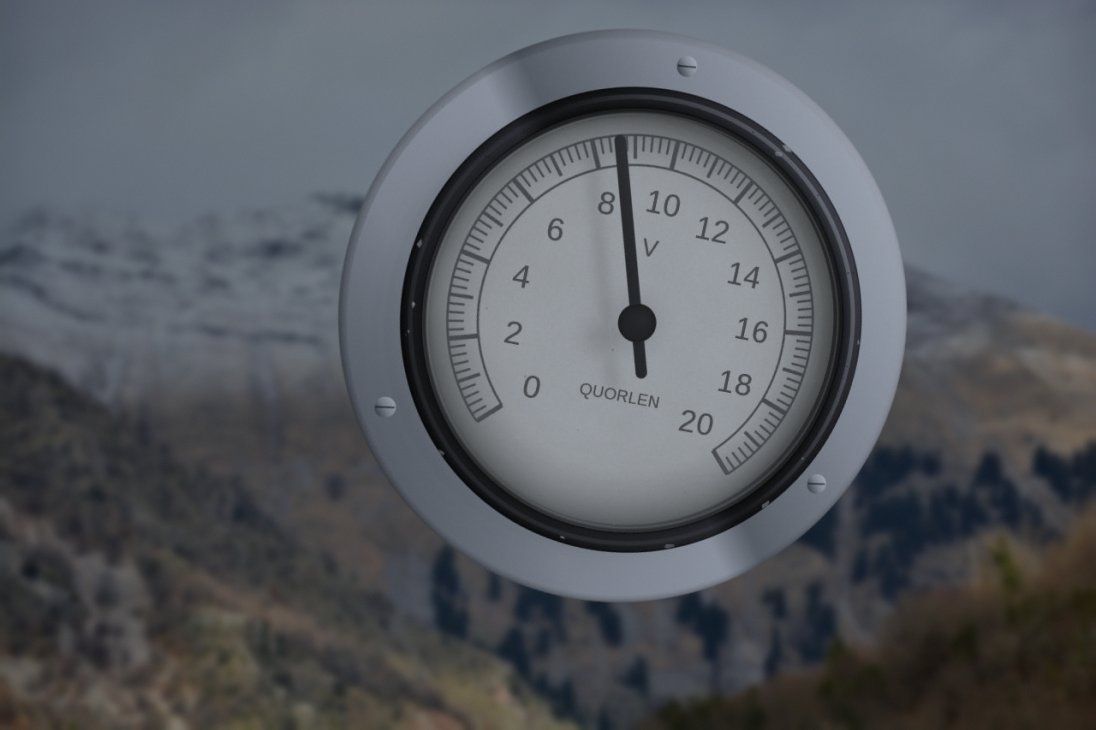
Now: 8.6
